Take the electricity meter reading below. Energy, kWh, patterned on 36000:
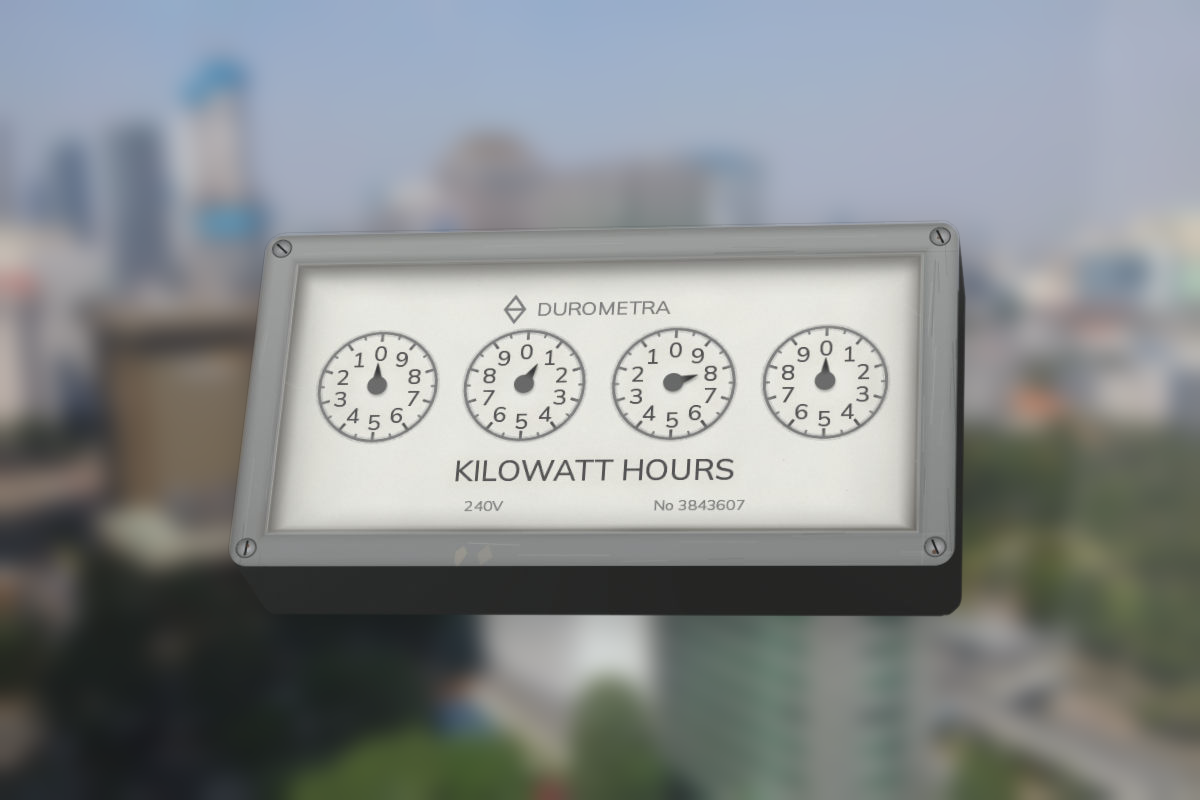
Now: 80
